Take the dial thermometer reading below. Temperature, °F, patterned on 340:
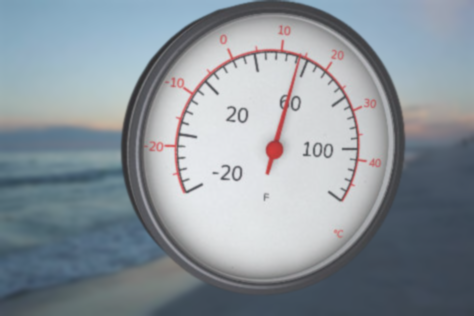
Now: 56
